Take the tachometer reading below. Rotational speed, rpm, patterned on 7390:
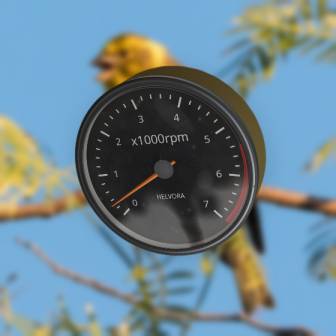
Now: 300
